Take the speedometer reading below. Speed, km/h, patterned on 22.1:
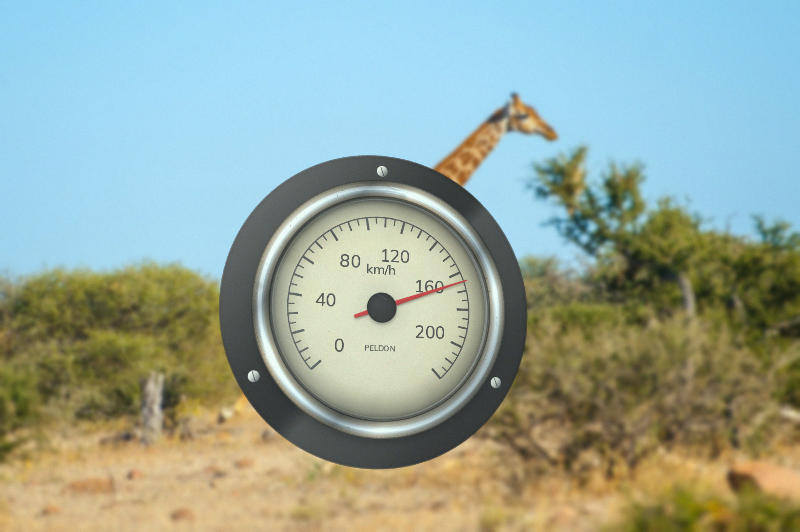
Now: 165
